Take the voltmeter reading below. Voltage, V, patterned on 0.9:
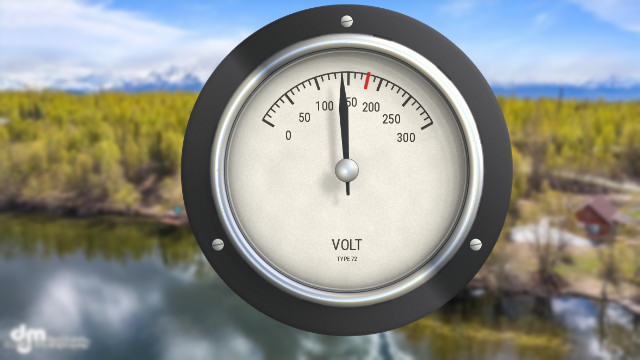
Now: 140
